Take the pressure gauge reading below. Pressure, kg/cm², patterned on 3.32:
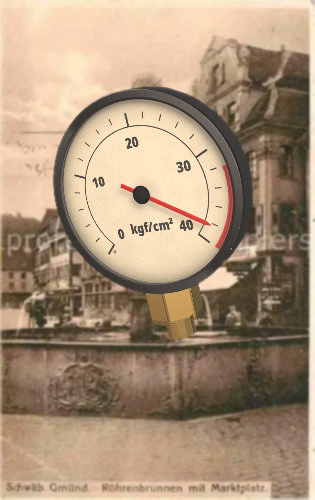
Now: 38
